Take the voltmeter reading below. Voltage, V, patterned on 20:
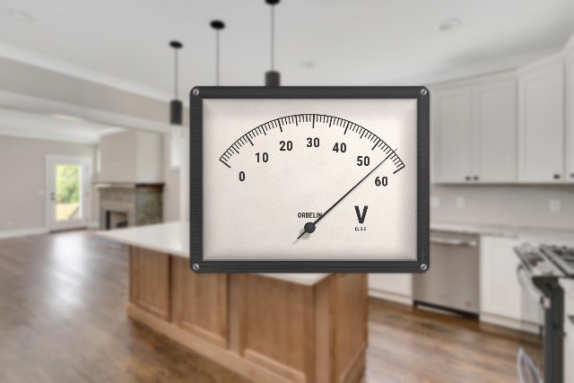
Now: 55
